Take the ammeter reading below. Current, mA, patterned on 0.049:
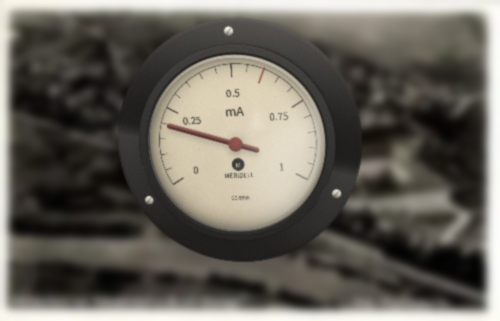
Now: 0.2
